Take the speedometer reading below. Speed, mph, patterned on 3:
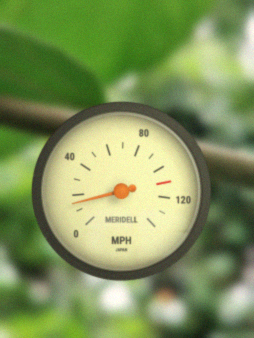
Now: 15
